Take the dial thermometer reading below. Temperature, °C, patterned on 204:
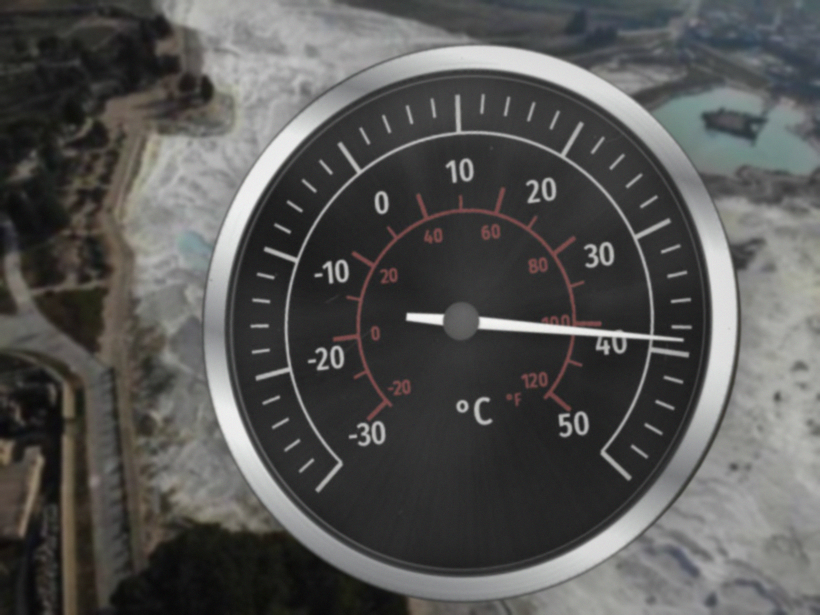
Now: 39
